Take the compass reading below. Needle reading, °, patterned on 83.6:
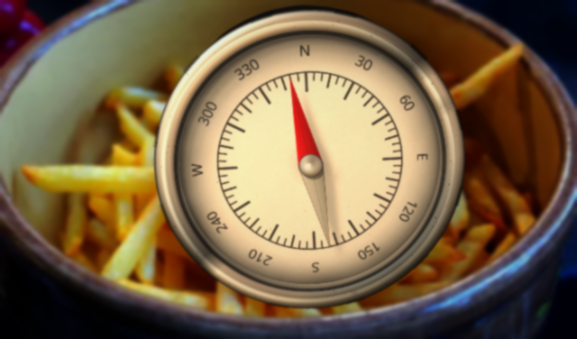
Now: 350
